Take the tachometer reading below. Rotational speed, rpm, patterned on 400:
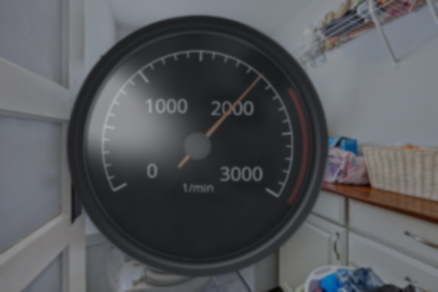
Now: 2000
